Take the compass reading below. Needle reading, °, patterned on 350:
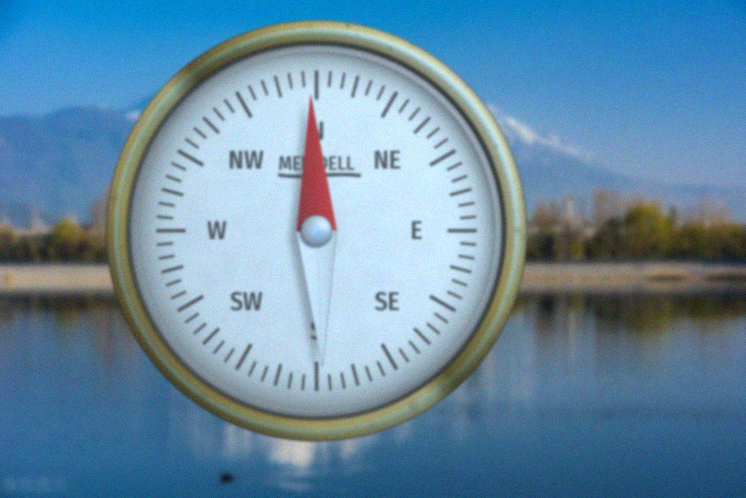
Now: 357.5
